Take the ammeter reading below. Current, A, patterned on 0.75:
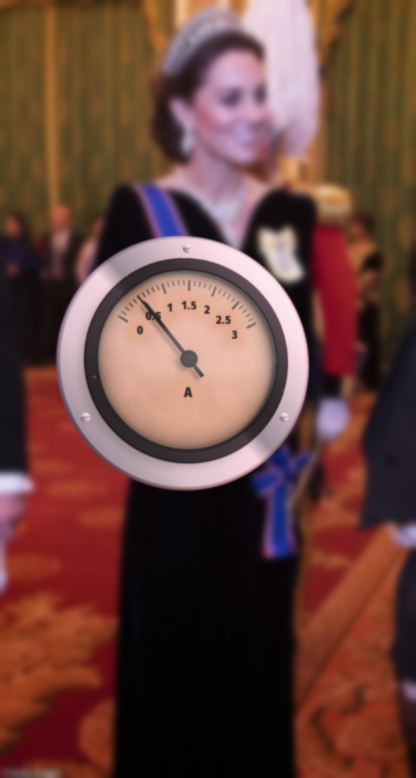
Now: 0.5
